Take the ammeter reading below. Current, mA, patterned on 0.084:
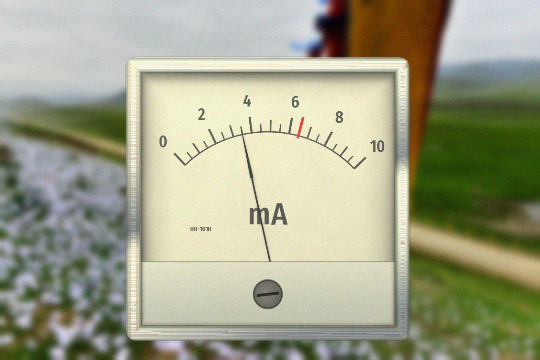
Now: 3.5
